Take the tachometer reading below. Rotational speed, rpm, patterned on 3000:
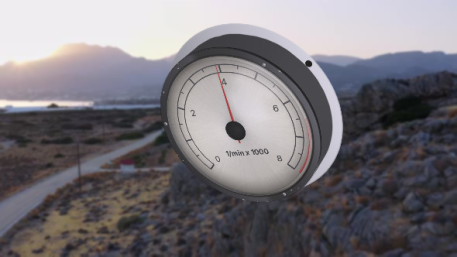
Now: 4000
